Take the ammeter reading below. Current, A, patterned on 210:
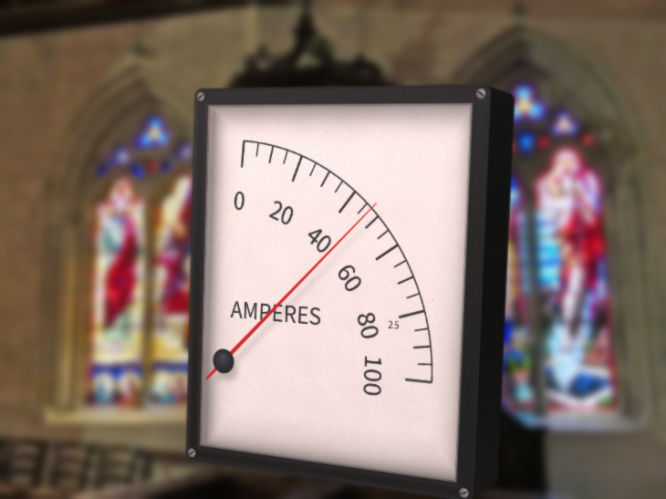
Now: 47.5
